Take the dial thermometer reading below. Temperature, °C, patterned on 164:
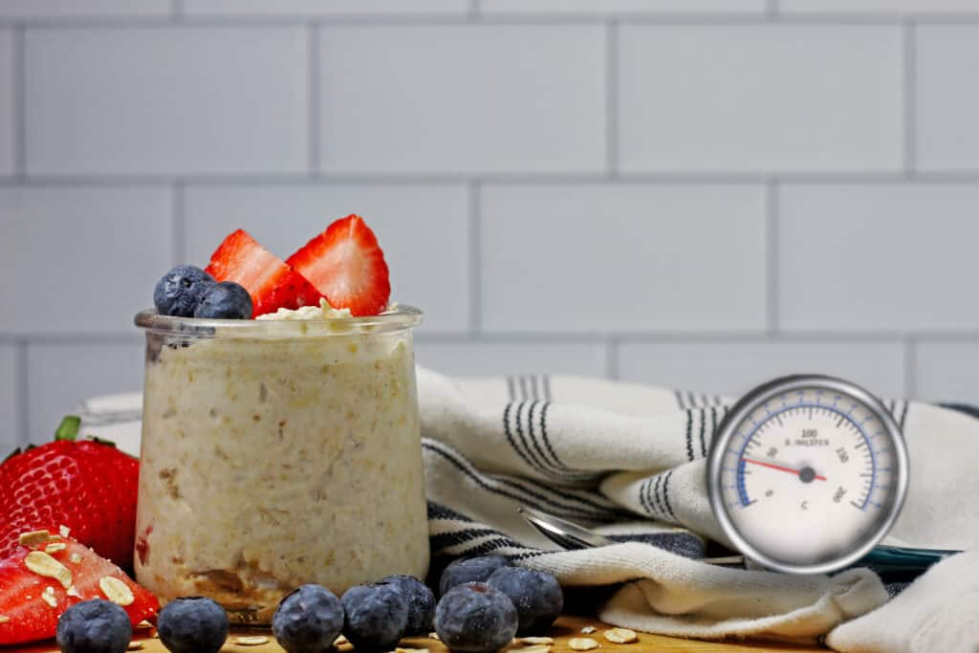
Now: 35
